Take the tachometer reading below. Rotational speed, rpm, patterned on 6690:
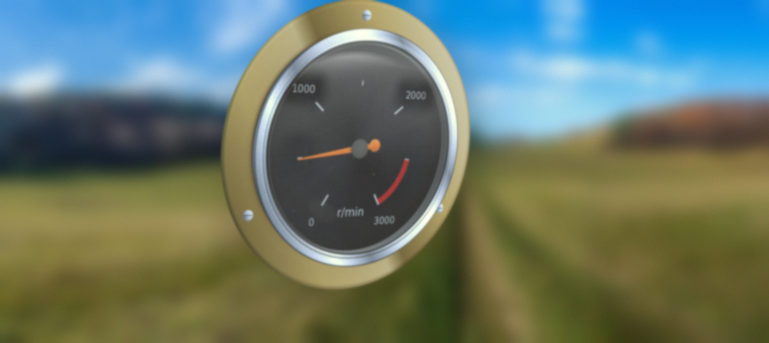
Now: 500
